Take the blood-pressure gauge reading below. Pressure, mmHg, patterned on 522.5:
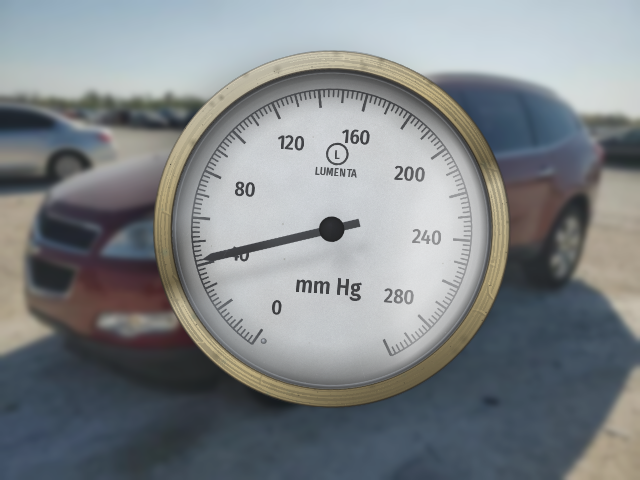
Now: 42
